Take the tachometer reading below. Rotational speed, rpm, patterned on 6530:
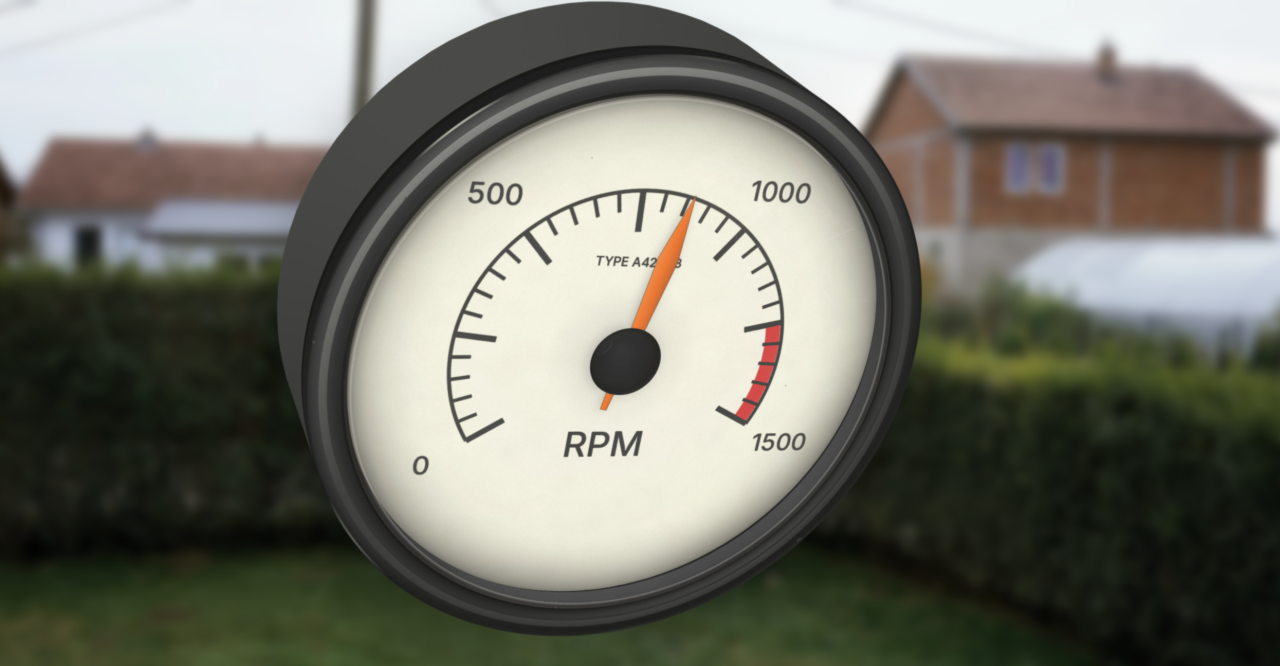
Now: 850
